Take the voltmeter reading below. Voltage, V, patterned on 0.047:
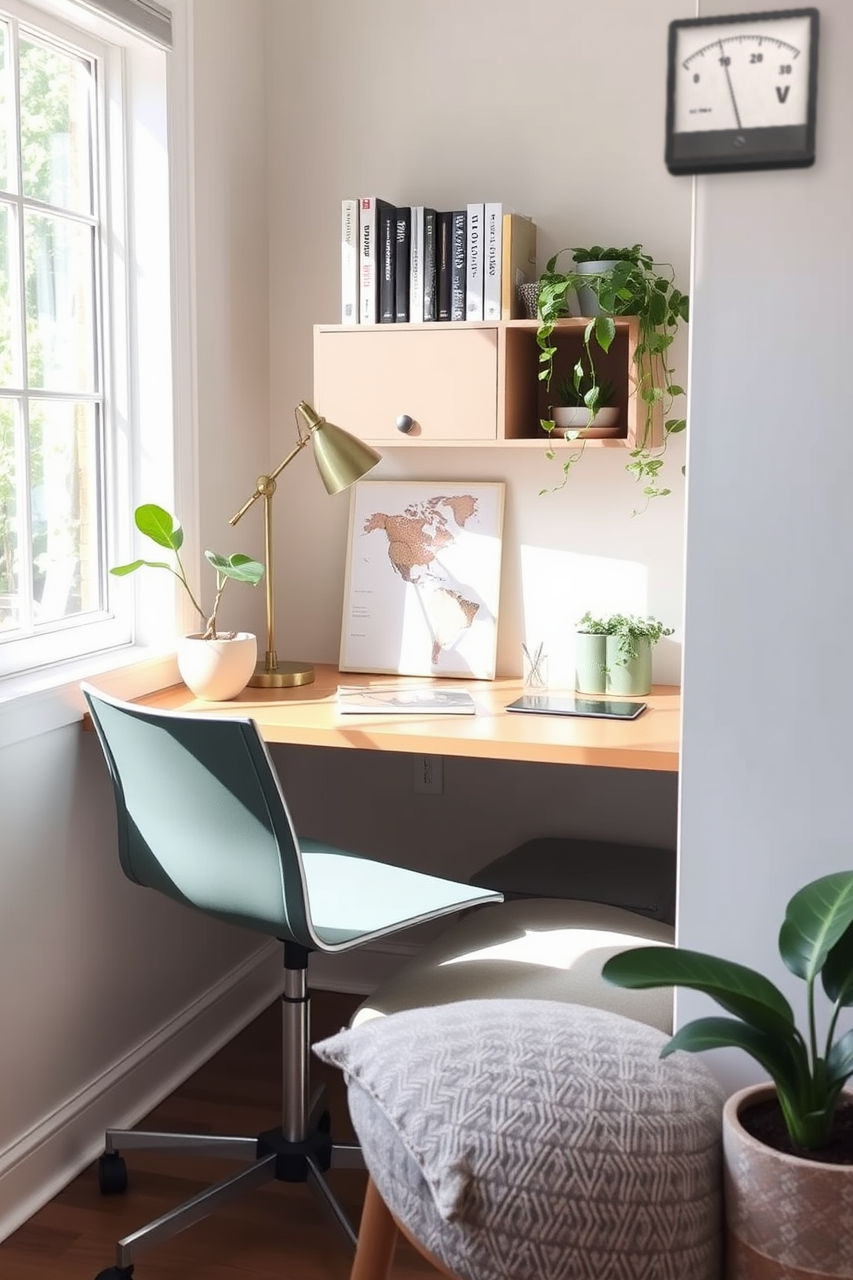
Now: 10
